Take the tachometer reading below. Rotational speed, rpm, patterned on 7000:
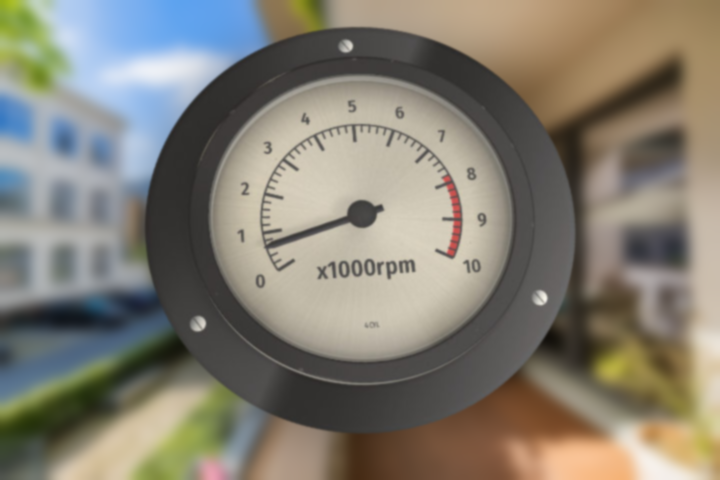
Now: 600
